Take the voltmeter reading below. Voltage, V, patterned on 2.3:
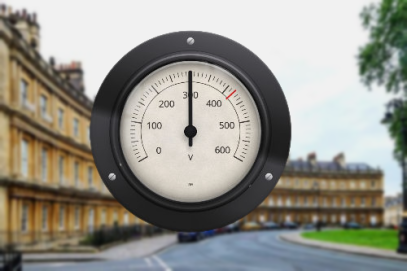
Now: 300
